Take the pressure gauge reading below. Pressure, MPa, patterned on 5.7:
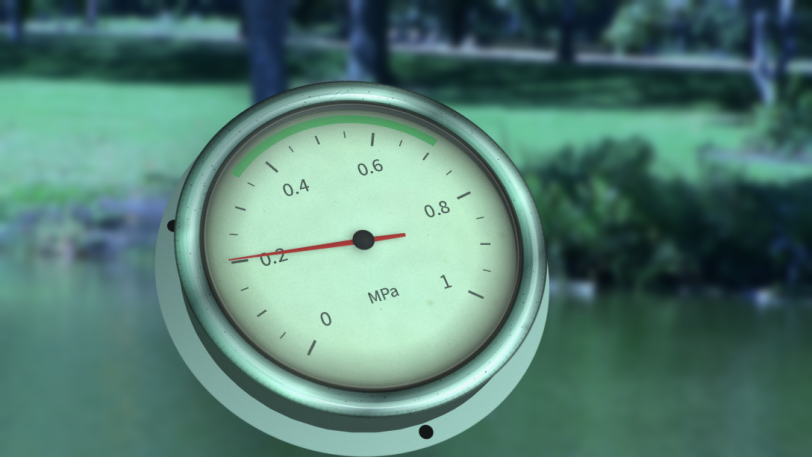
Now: 0.2
